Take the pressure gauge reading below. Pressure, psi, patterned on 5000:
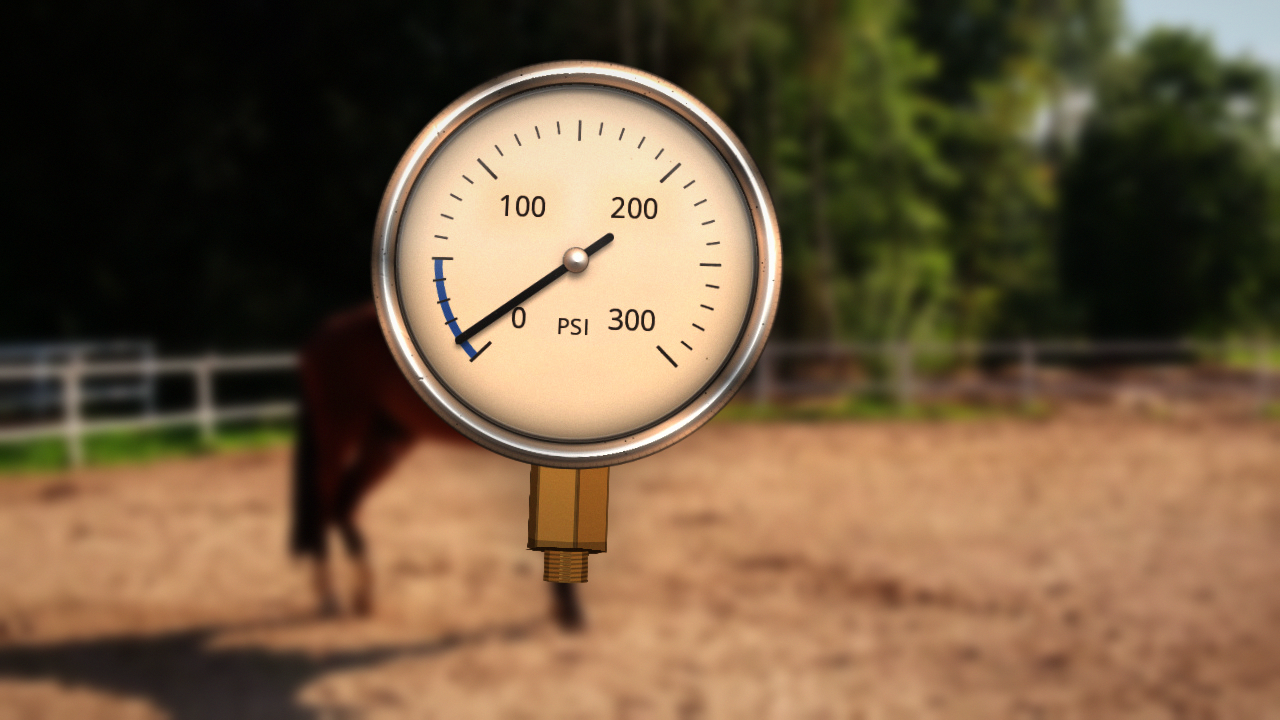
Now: 10
